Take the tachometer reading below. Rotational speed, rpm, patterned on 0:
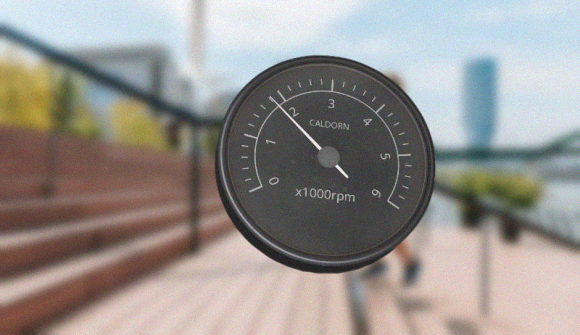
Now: 1800
